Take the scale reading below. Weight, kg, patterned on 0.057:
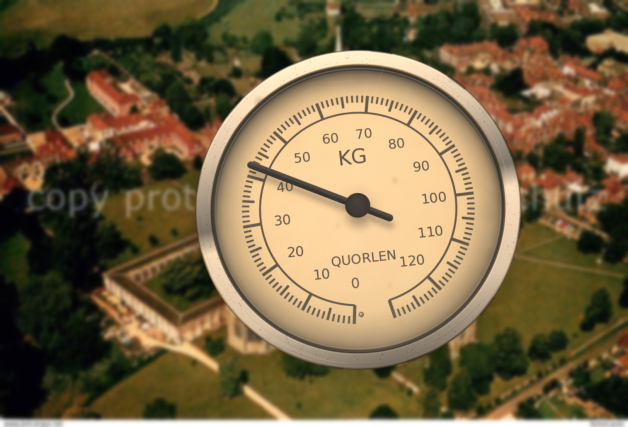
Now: 42
